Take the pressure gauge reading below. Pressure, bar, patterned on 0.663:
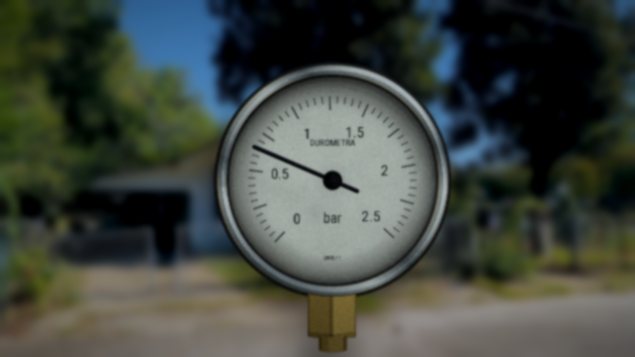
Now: 0.65
